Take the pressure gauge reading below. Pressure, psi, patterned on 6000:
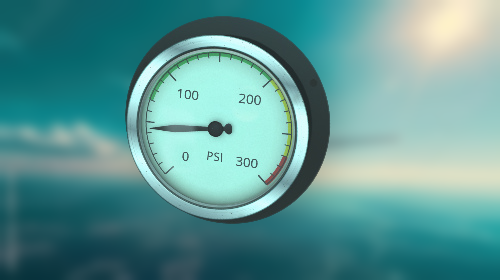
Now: 45
